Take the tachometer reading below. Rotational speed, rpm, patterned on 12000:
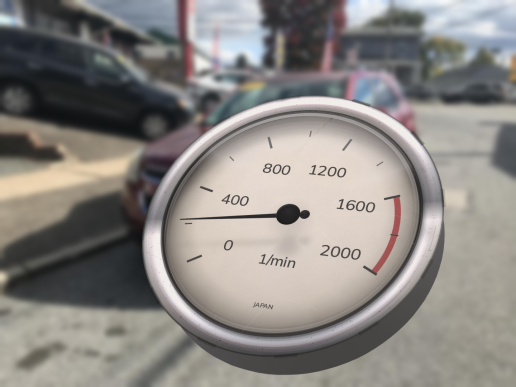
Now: 200
